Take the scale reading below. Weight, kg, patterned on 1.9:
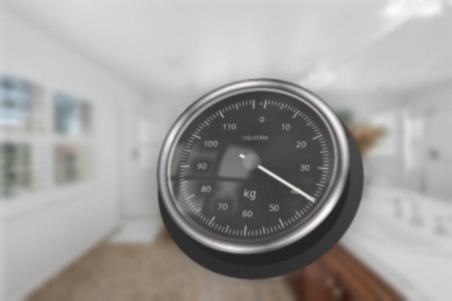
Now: 40
